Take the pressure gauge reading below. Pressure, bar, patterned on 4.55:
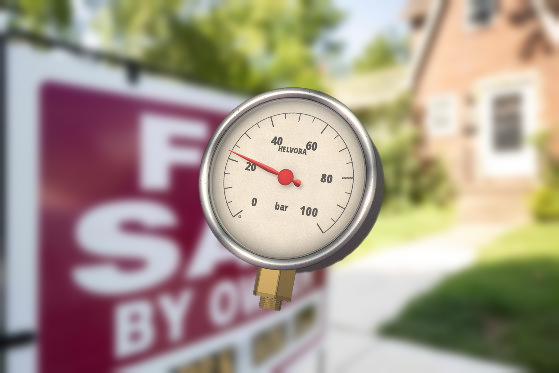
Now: 22.5
